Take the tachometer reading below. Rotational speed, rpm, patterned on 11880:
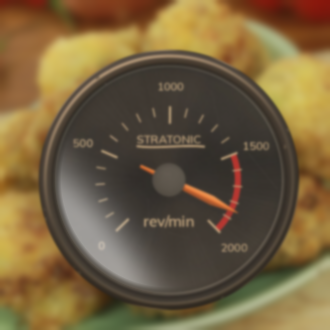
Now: 1850
